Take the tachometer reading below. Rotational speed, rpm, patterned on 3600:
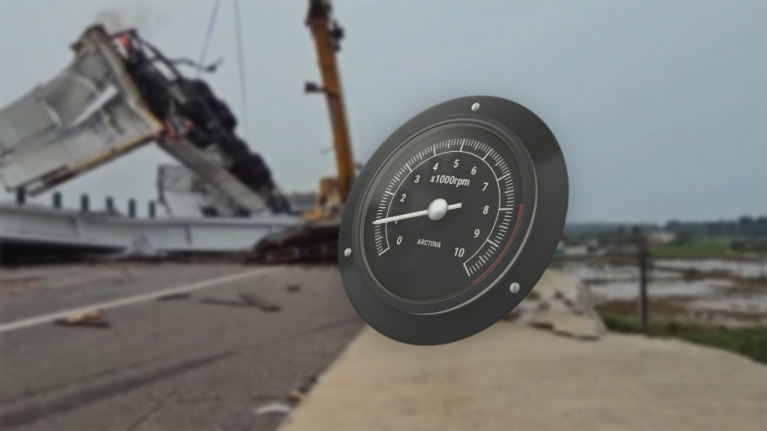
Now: 1000
